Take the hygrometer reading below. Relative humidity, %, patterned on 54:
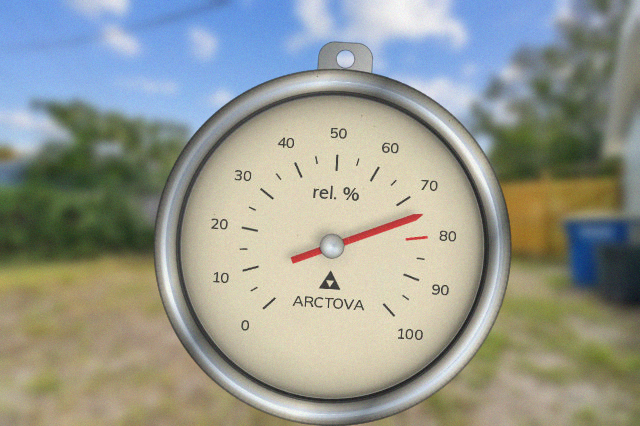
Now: 75
